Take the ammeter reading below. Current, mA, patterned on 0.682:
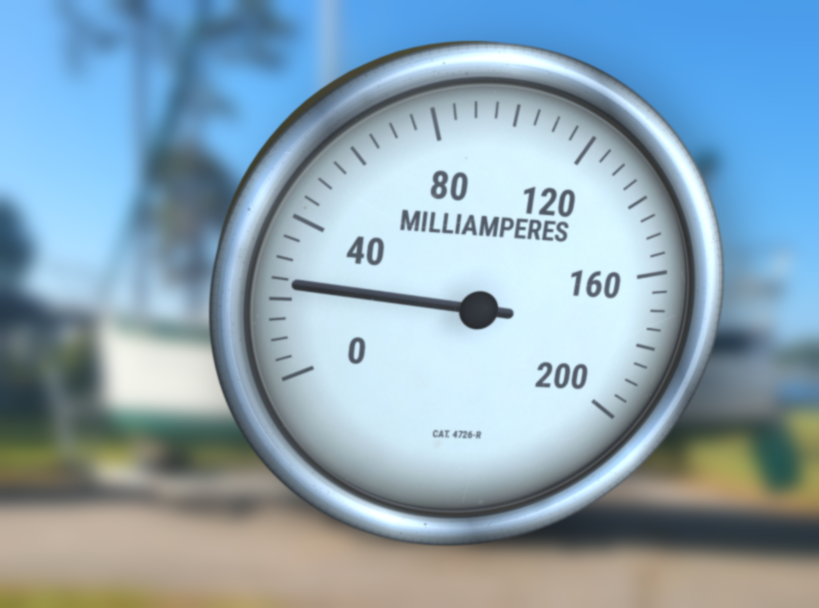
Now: 25
